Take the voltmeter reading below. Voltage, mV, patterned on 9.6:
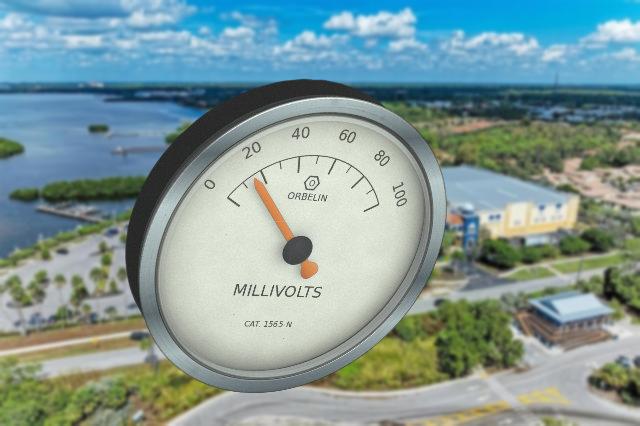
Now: 15
